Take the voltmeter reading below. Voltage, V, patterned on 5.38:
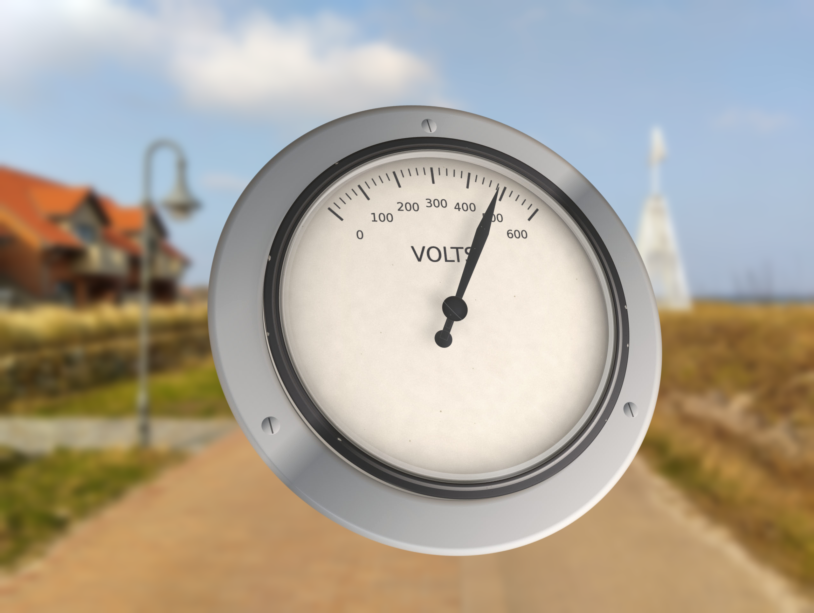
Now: 480
